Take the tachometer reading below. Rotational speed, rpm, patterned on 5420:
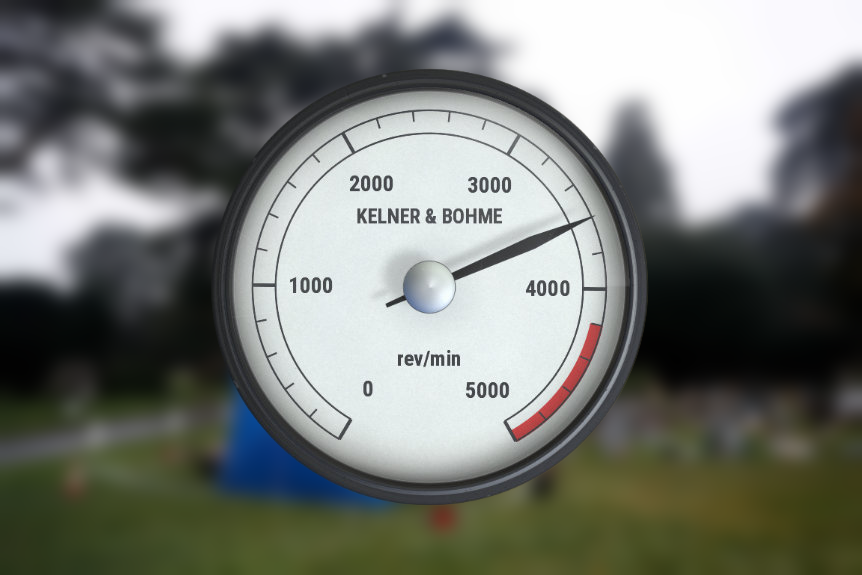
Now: 3600
